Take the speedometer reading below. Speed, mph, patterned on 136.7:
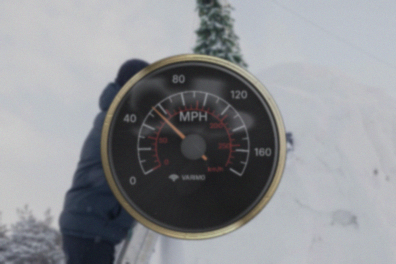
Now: 55
